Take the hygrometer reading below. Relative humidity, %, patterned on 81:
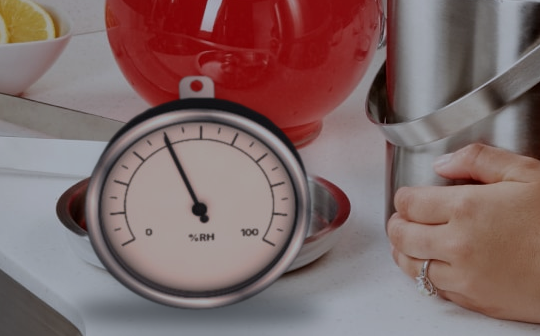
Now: 40
